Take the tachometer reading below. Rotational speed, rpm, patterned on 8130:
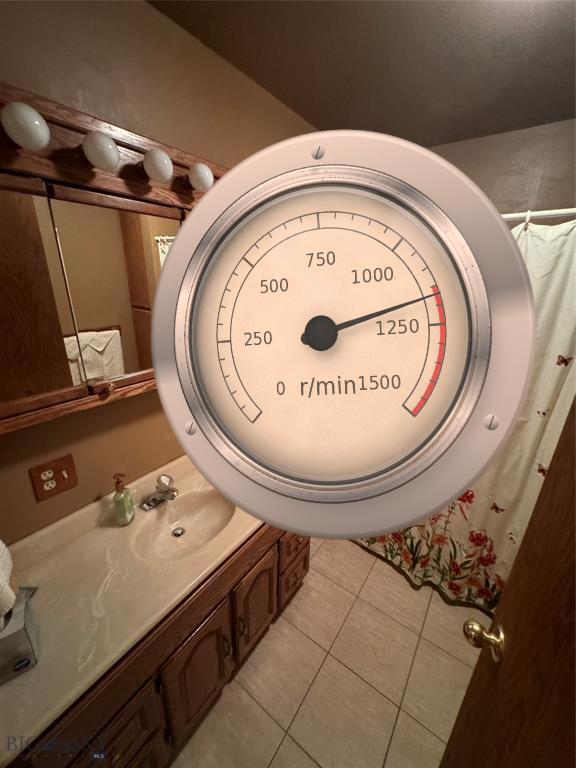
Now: 1175
